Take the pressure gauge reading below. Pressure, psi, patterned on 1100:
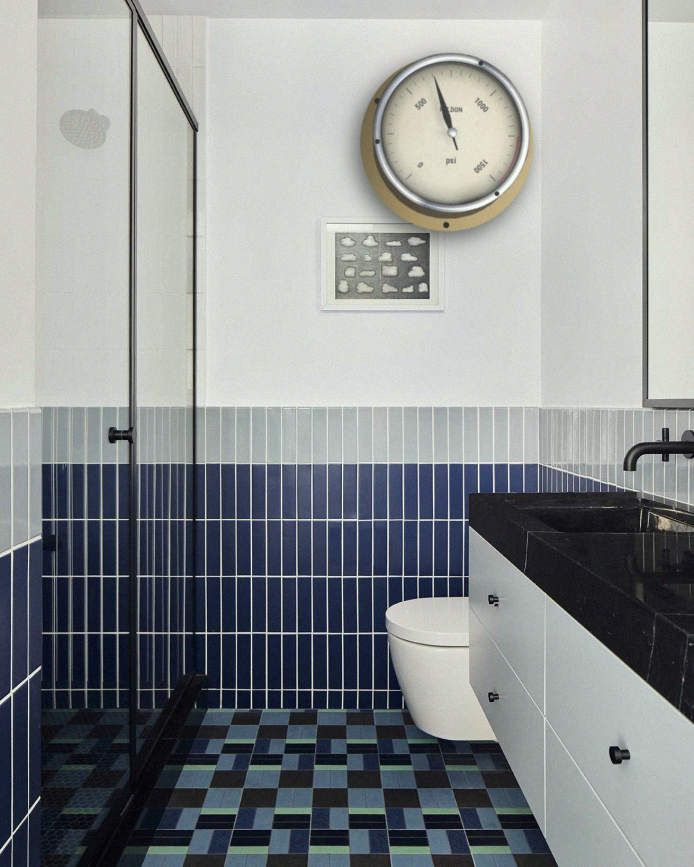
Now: 650
